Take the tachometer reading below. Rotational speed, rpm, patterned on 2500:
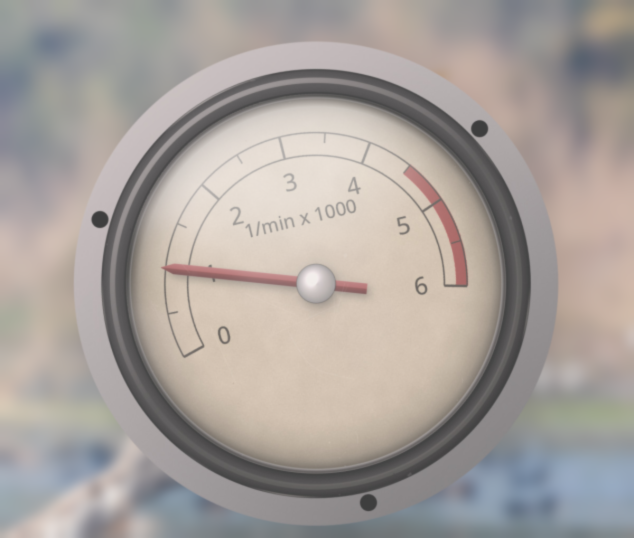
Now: 1000
